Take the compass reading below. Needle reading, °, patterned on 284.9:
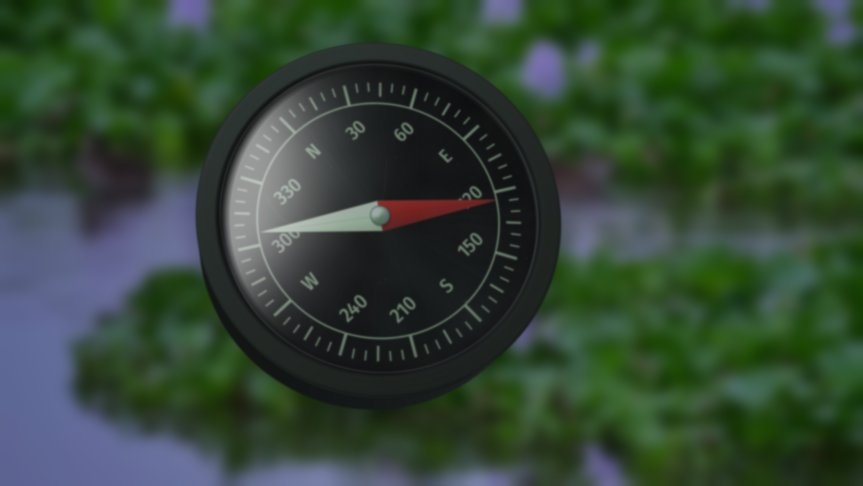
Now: 125
